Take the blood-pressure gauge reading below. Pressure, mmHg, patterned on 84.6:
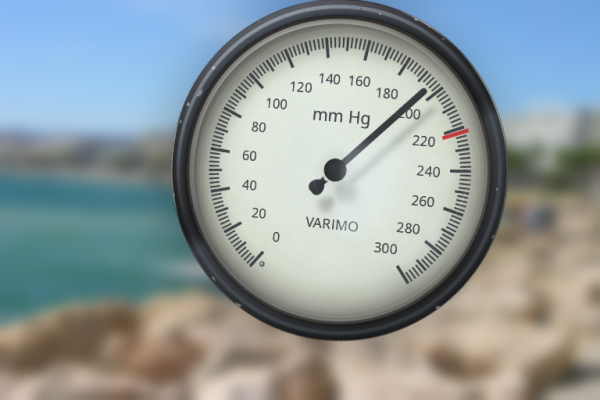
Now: 196
